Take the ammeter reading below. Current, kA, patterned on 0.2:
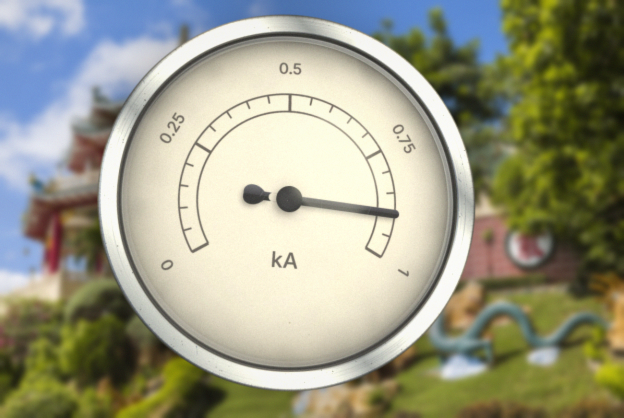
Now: 0.9
